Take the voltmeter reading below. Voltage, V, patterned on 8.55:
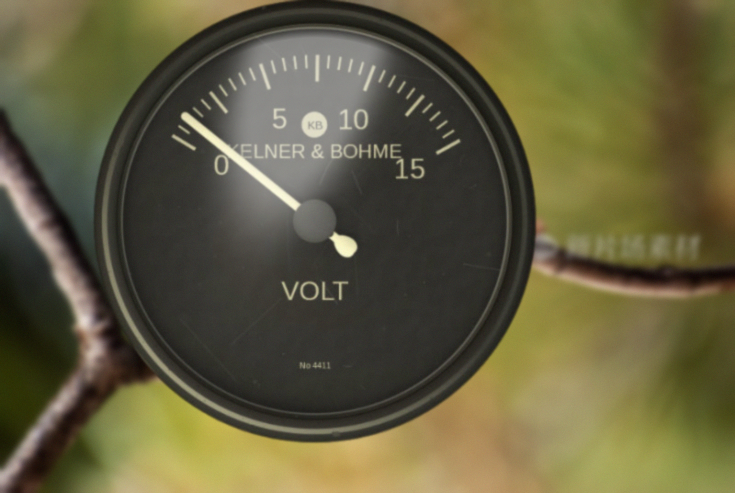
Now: 1
